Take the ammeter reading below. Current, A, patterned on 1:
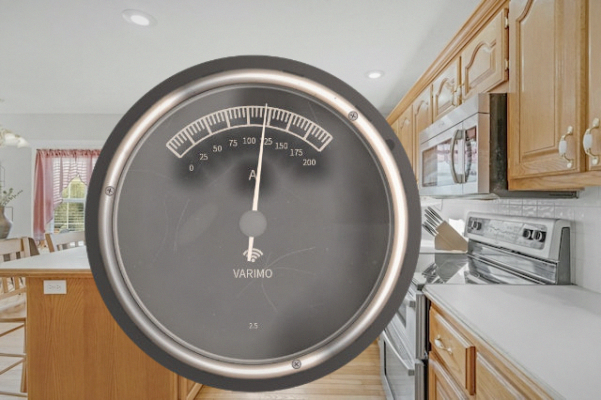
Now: 120
